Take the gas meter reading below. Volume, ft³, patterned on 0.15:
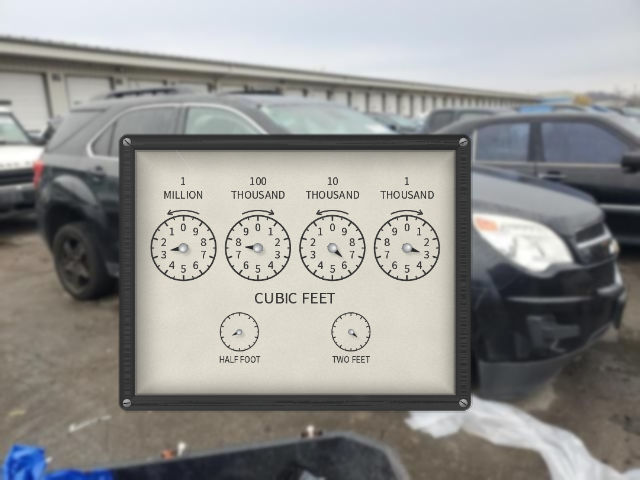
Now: 276300
